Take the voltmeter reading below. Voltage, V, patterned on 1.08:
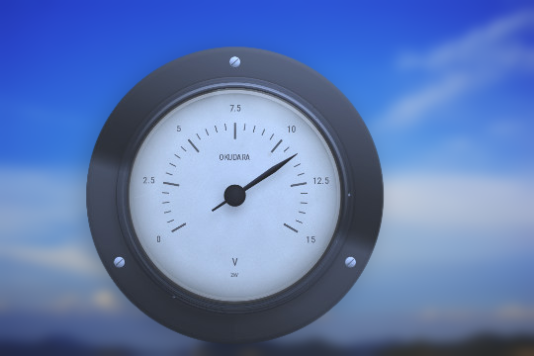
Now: 11
